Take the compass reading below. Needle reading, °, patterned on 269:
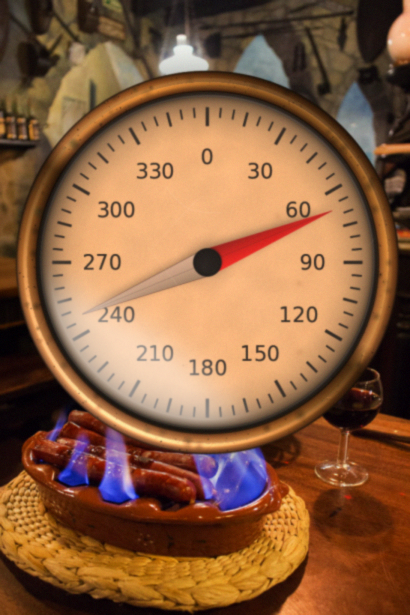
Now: 67.5
